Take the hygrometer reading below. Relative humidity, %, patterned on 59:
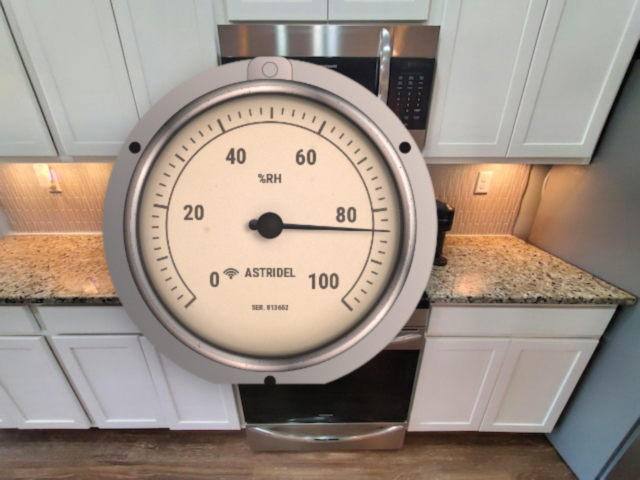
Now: 84
